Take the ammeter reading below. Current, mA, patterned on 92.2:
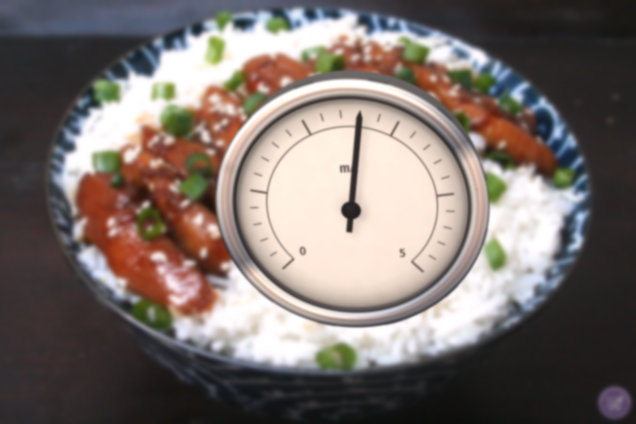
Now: 2.6
